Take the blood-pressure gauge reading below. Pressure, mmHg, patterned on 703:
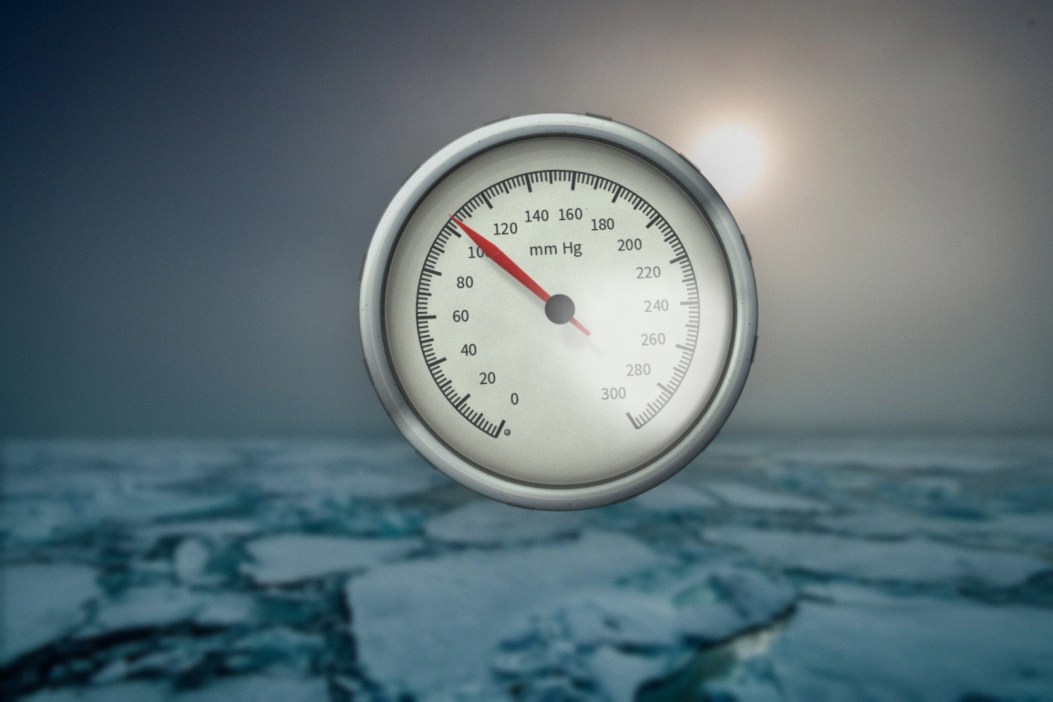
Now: 104
